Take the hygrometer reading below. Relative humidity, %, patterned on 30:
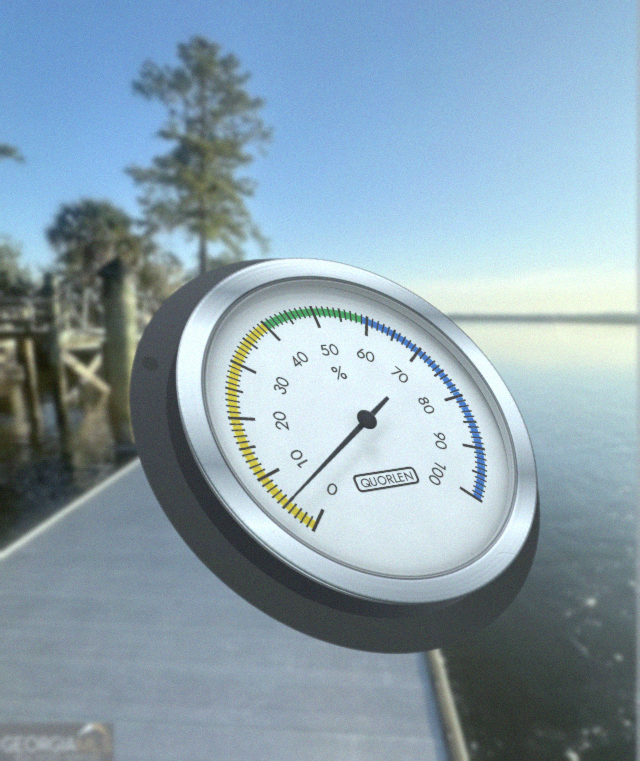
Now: 5
